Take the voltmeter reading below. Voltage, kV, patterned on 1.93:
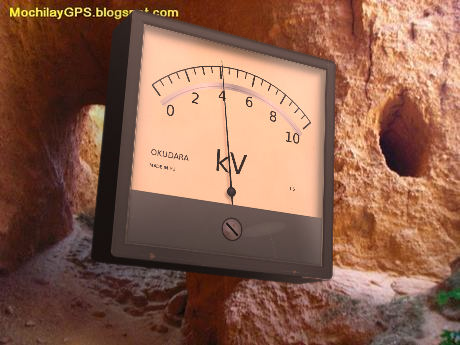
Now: 4
